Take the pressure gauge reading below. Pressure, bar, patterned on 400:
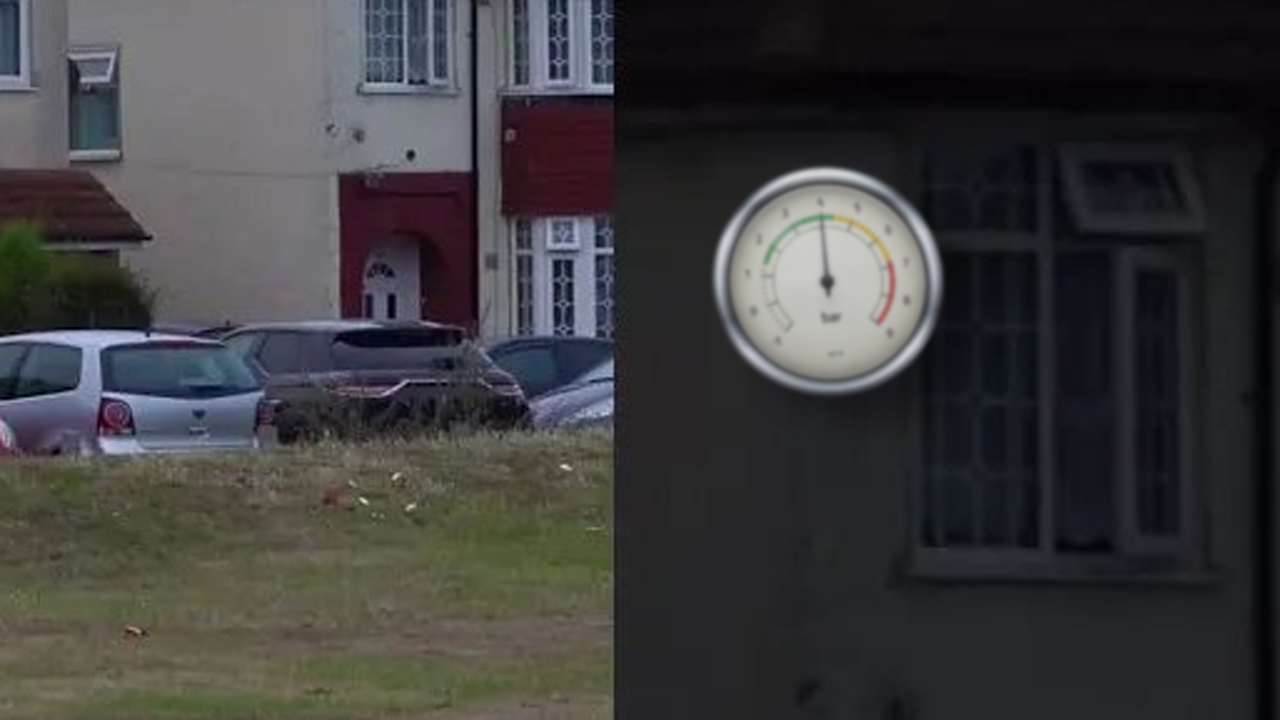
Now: 4
